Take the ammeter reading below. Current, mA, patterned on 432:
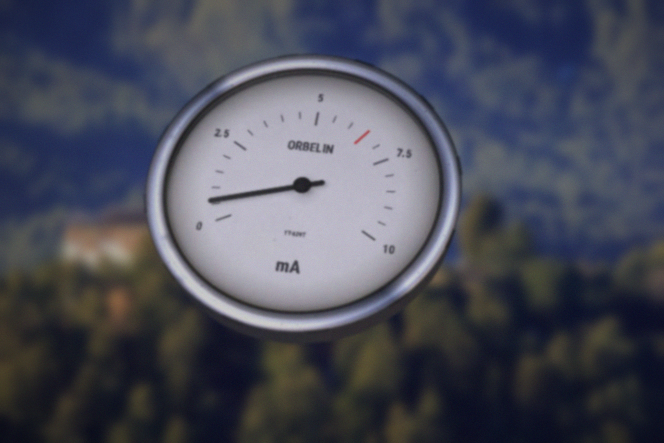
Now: 0.5
